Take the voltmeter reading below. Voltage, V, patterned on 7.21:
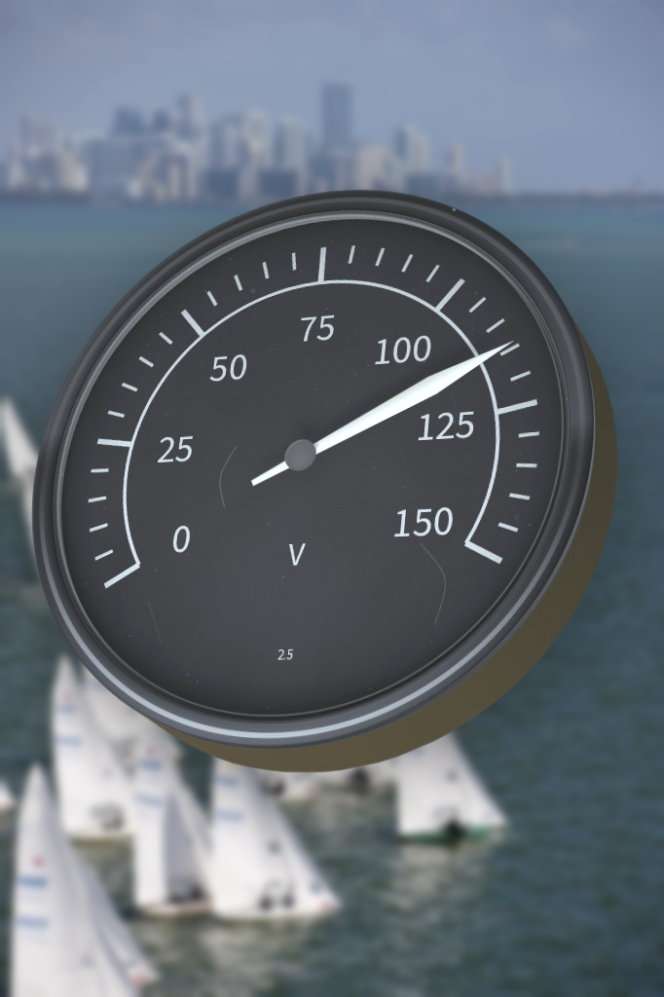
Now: 115
